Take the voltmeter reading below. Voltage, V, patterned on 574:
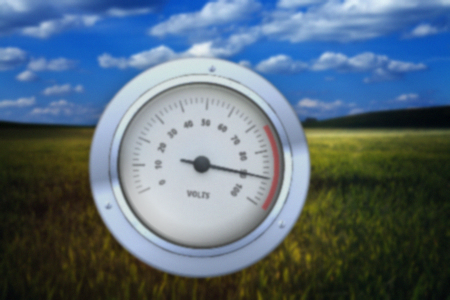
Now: 90
